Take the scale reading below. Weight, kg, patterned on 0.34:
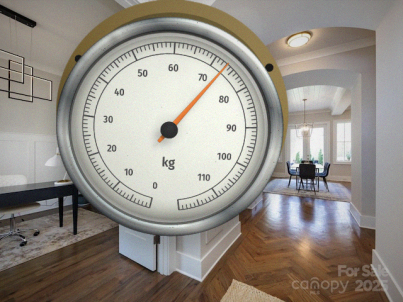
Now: 73
